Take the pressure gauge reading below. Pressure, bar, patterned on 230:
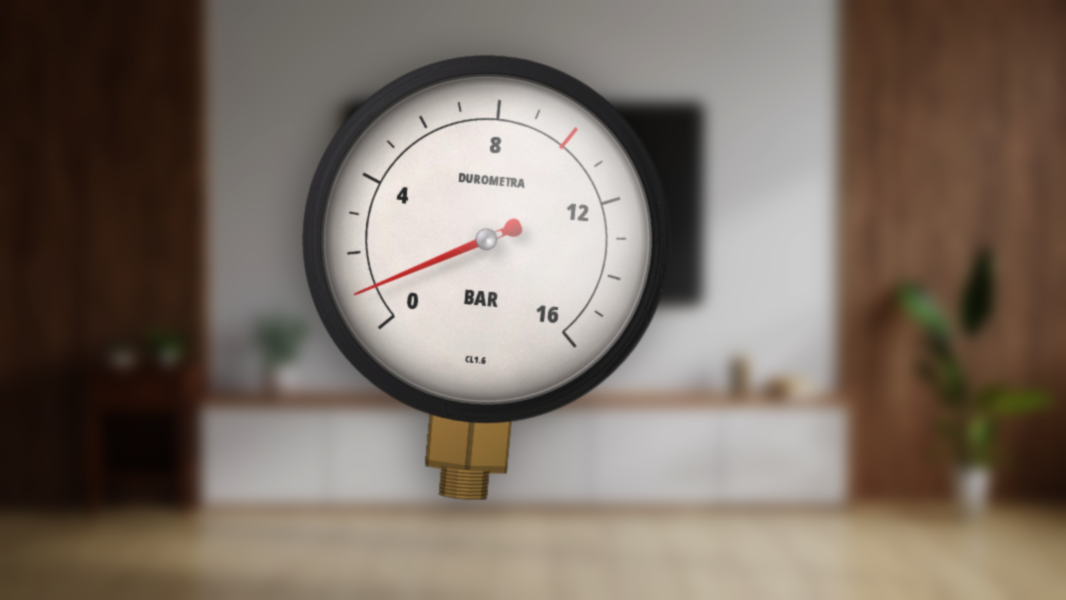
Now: 1
